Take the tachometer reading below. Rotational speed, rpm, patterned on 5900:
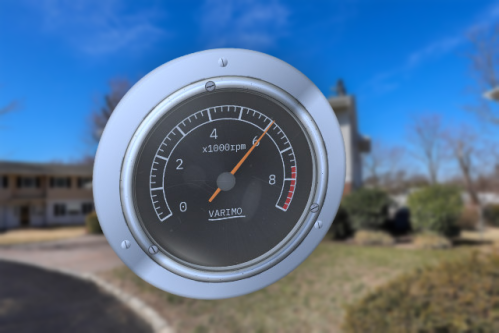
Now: 6000
